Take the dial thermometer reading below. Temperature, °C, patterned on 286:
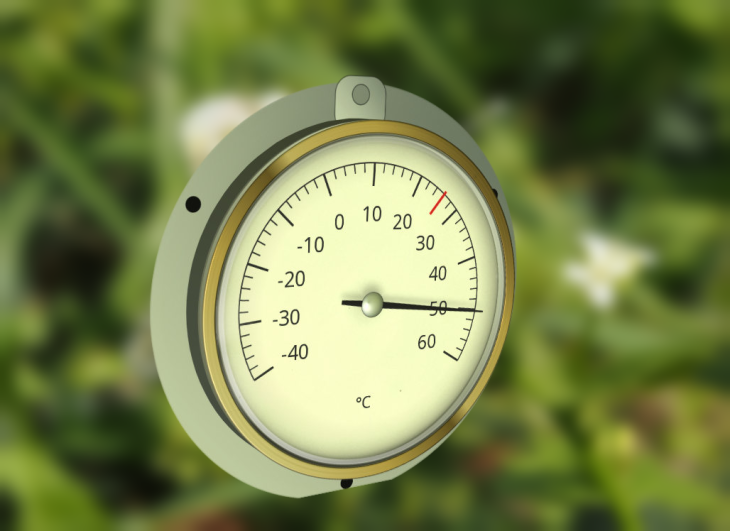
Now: 50
